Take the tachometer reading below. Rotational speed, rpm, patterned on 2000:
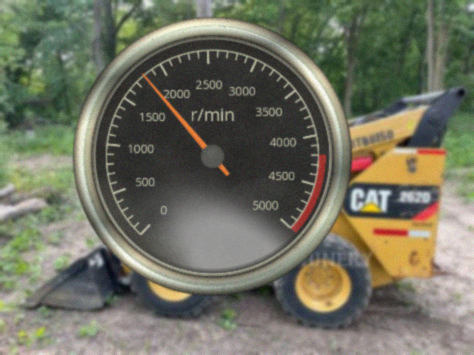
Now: 1800
